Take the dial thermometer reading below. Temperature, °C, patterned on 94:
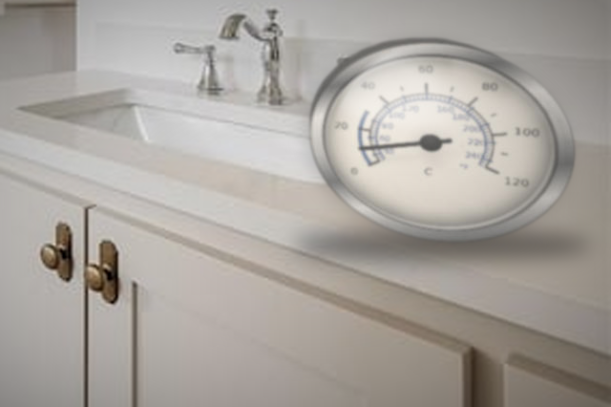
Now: 10
